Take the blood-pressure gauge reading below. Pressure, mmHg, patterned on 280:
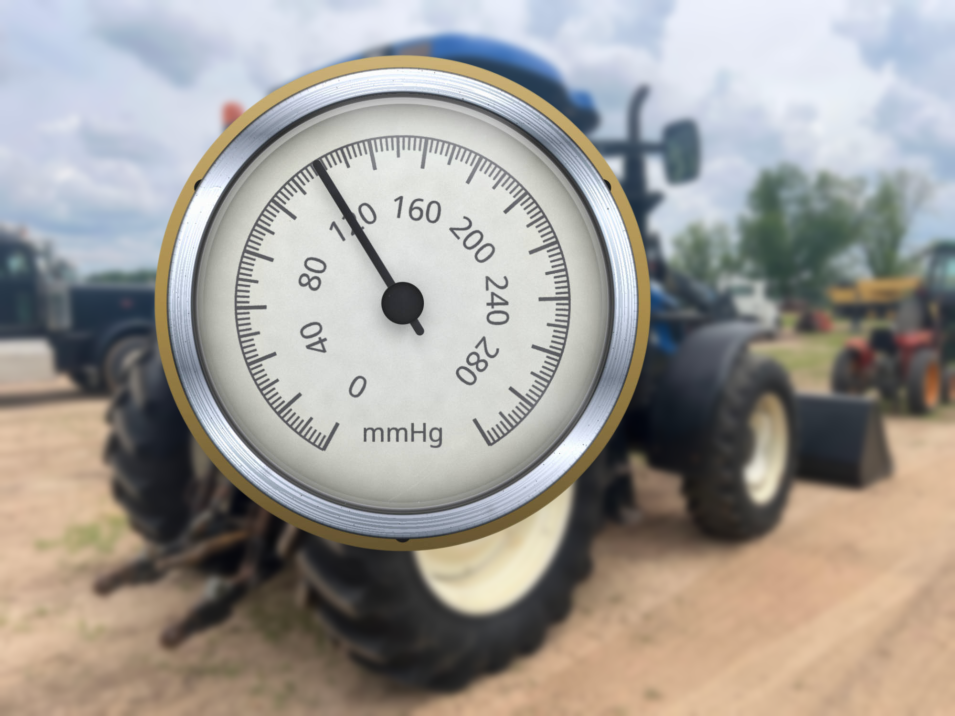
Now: 120
